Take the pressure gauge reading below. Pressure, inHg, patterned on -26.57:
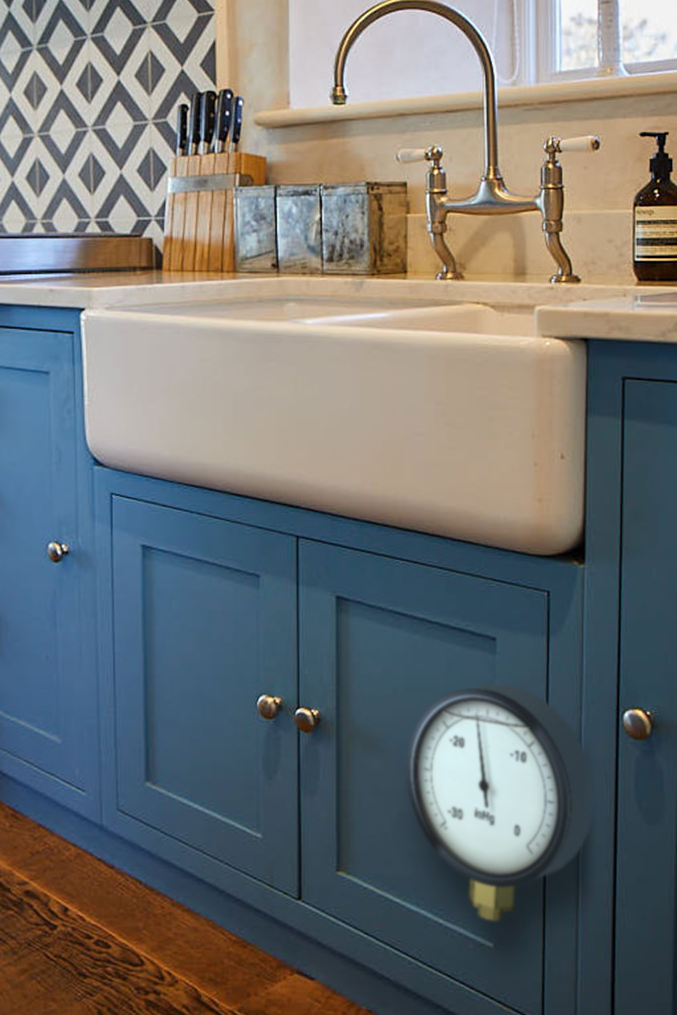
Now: -16
